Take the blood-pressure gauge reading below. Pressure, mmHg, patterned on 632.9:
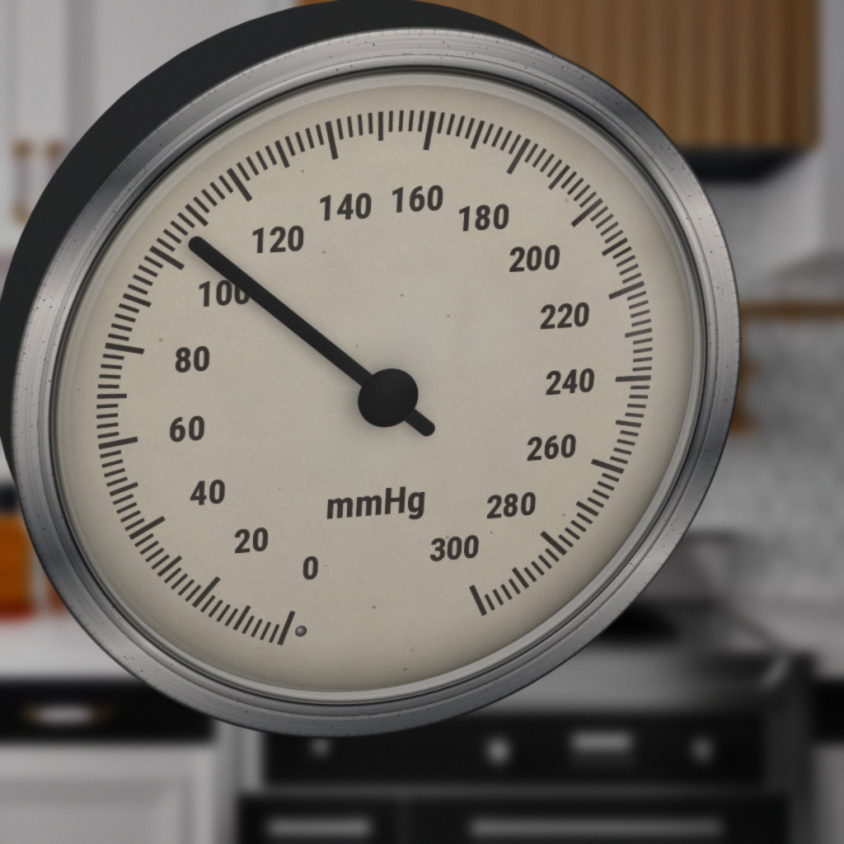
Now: 106
